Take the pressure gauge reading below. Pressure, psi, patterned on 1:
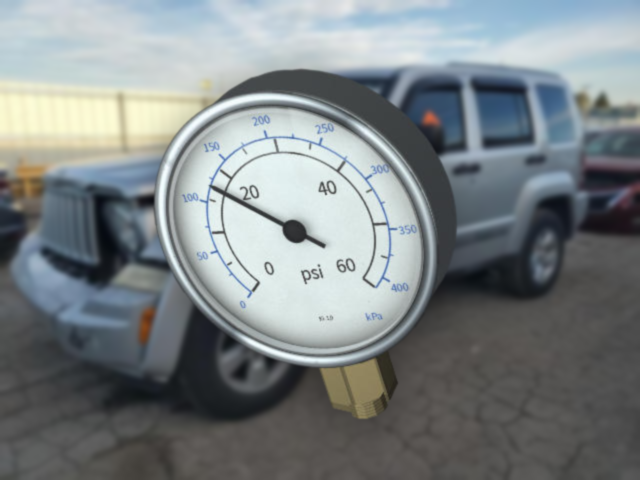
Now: 17.5
